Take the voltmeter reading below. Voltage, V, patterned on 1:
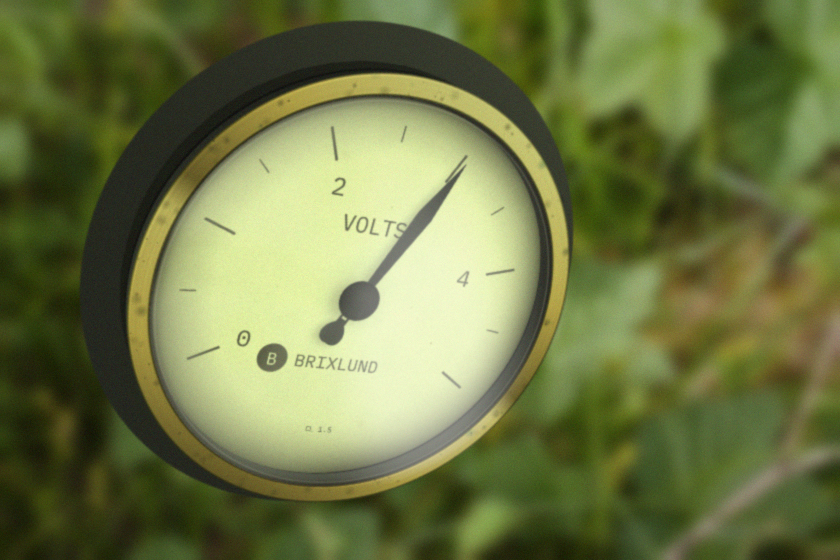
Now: 3
